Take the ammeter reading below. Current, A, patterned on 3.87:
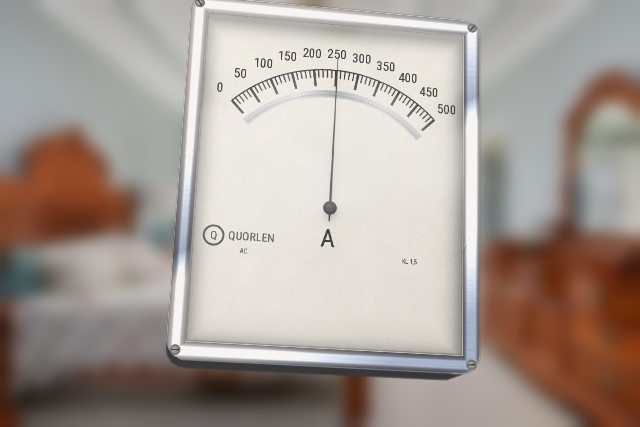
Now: 250
